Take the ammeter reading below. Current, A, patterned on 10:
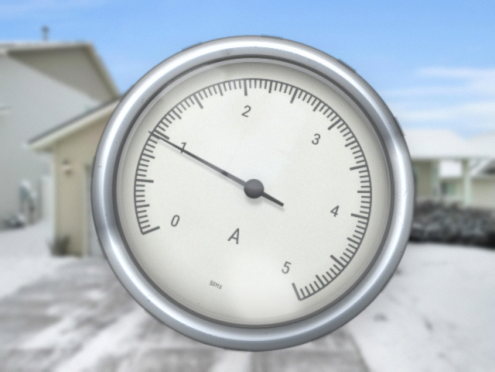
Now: 0.95
